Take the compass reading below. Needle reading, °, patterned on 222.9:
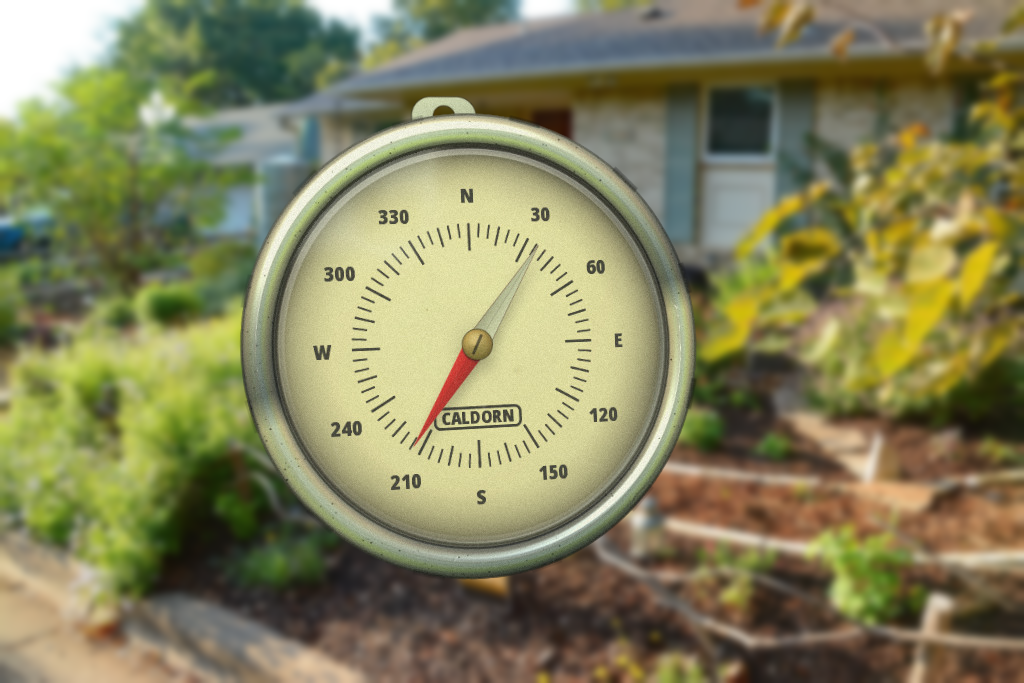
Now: 215
